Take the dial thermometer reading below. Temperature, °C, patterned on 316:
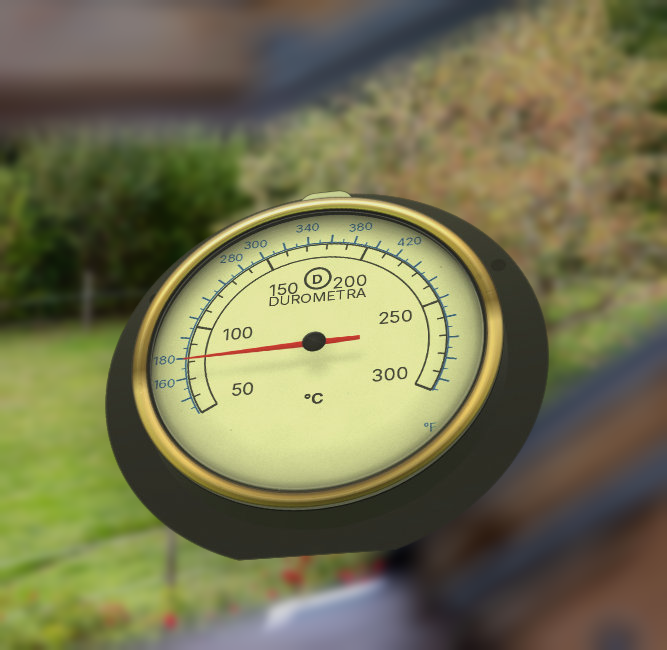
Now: 80
